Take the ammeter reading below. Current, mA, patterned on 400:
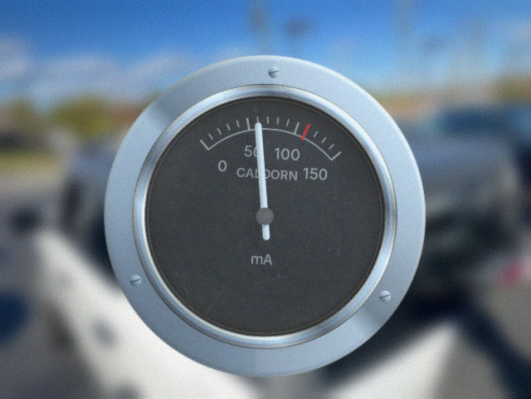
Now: 60
